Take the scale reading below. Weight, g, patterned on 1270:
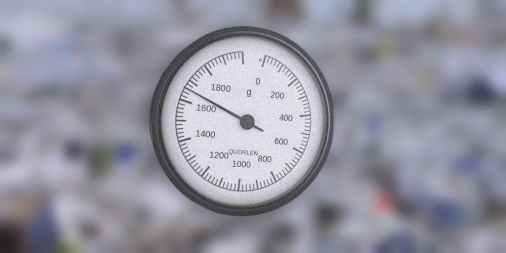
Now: 1660
